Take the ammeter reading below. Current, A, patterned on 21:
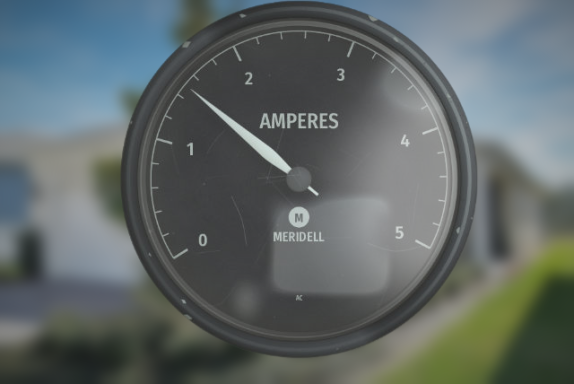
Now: 1.5
